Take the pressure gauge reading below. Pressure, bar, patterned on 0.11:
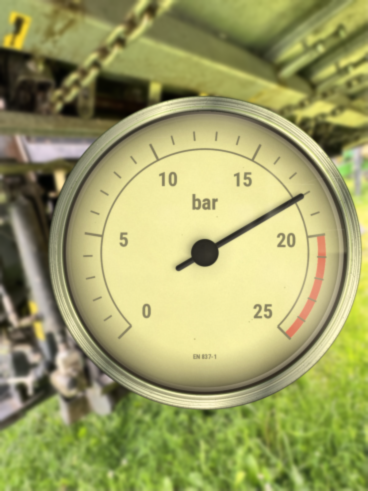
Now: 18
